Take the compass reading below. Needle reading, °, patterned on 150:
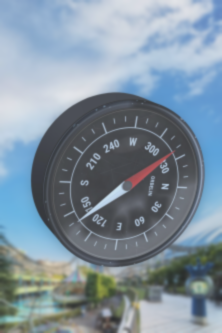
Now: 320
